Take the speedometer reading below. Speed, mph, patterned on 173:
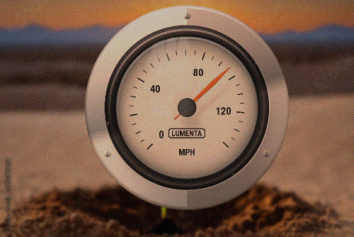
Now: 95
